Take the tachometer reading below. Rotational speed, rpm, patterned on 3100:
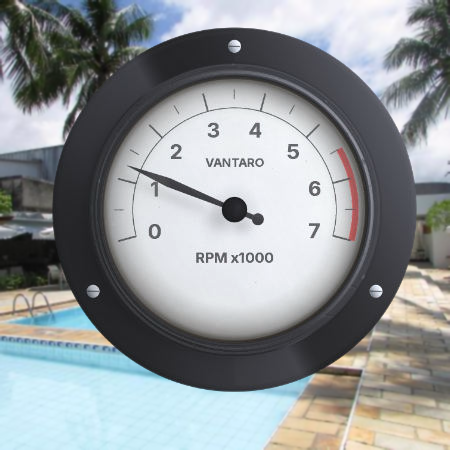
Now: 1250
